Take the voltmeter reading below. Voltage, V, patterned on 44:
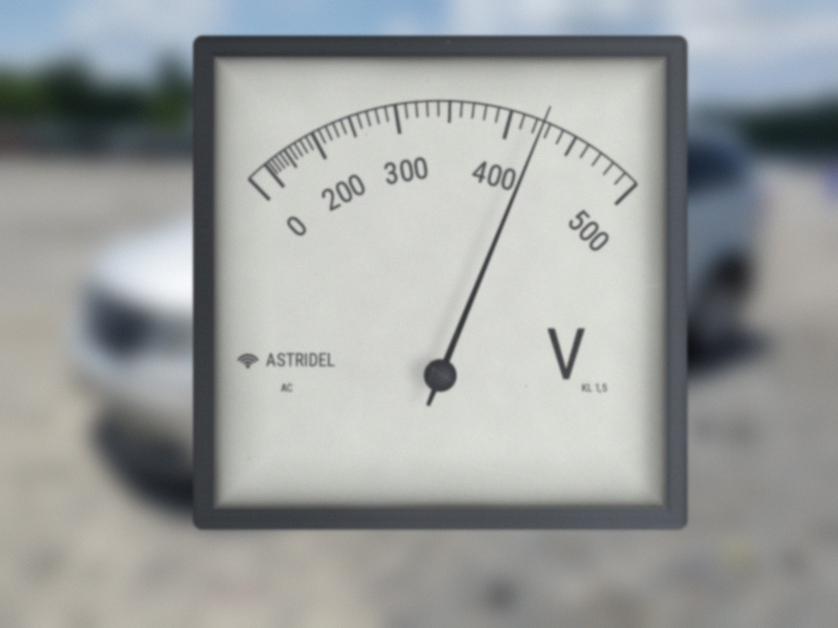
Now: 425
